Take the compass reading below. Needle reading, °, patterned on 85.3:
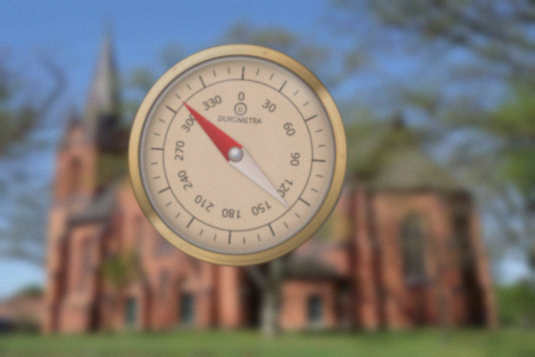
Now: 310
